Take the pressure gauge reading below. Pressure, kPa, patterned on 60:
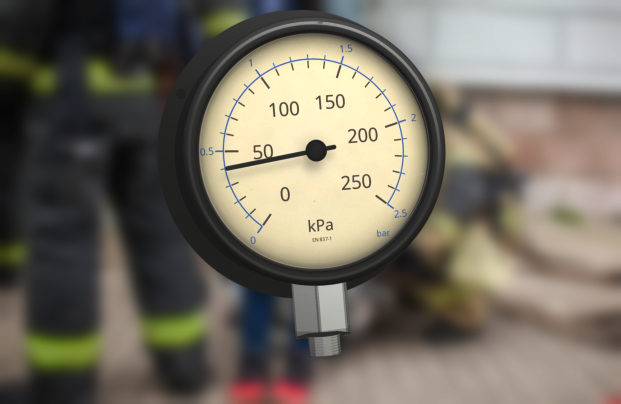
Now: 40
